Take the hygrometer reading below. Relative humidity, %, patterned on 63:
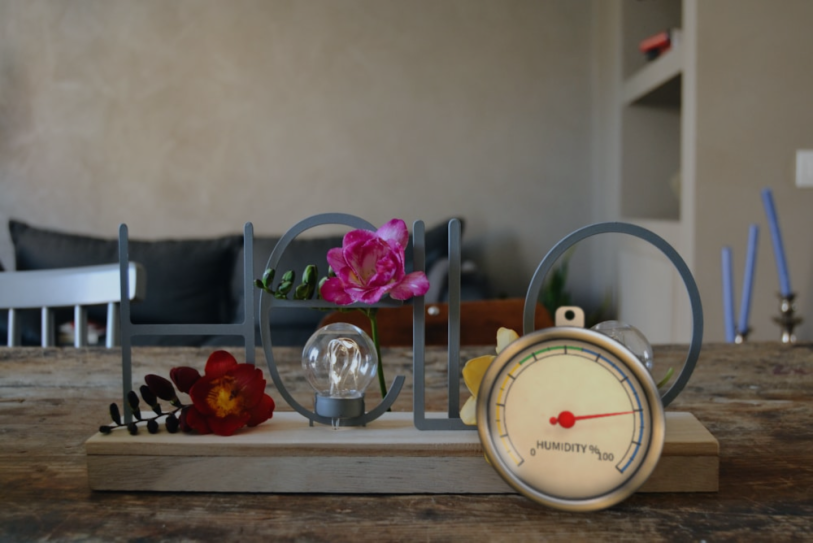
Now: 80
